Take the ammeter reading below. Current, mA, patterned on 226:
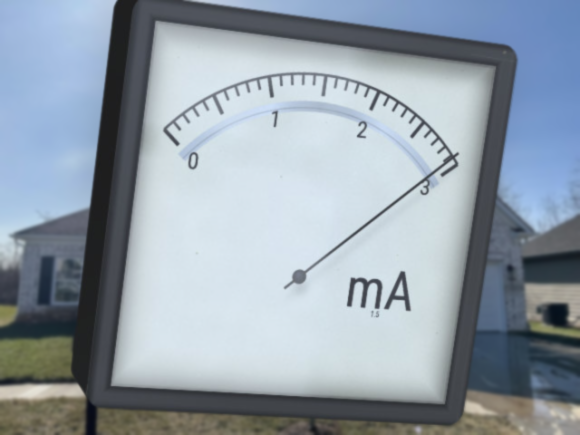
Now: 2.9
